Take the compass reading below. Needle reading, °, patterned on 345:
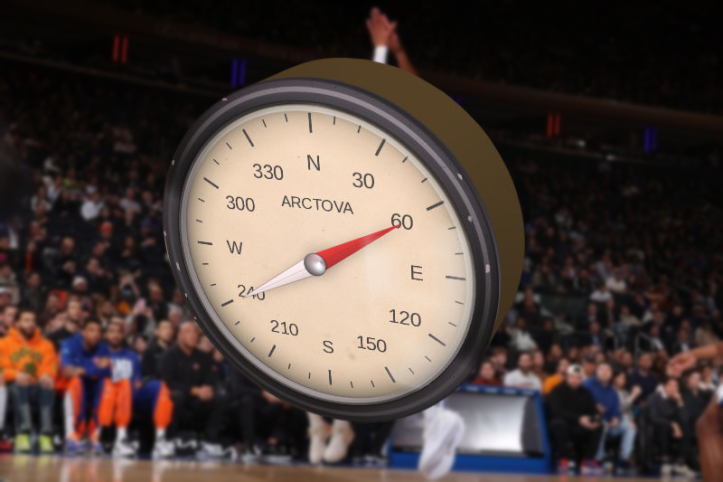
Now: 60
